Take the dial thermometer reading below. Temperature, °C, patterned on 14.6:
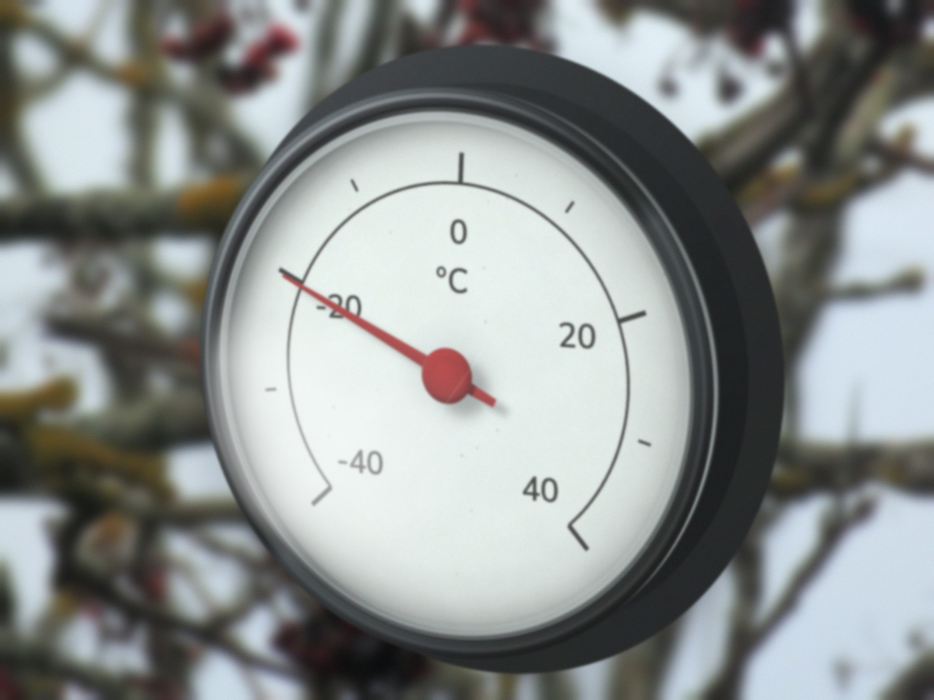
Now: -20
